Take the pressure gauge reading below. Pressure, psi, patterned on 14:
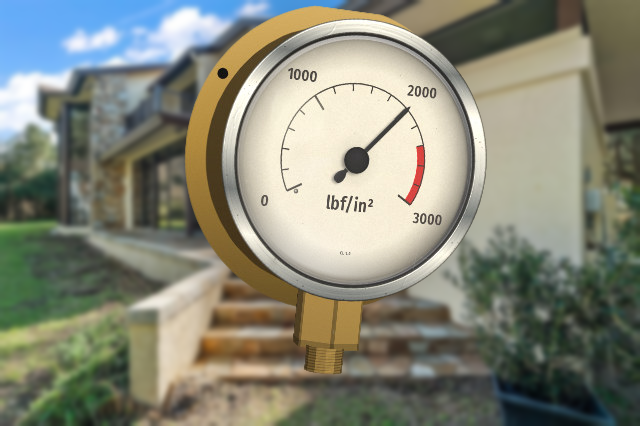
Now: 2000
